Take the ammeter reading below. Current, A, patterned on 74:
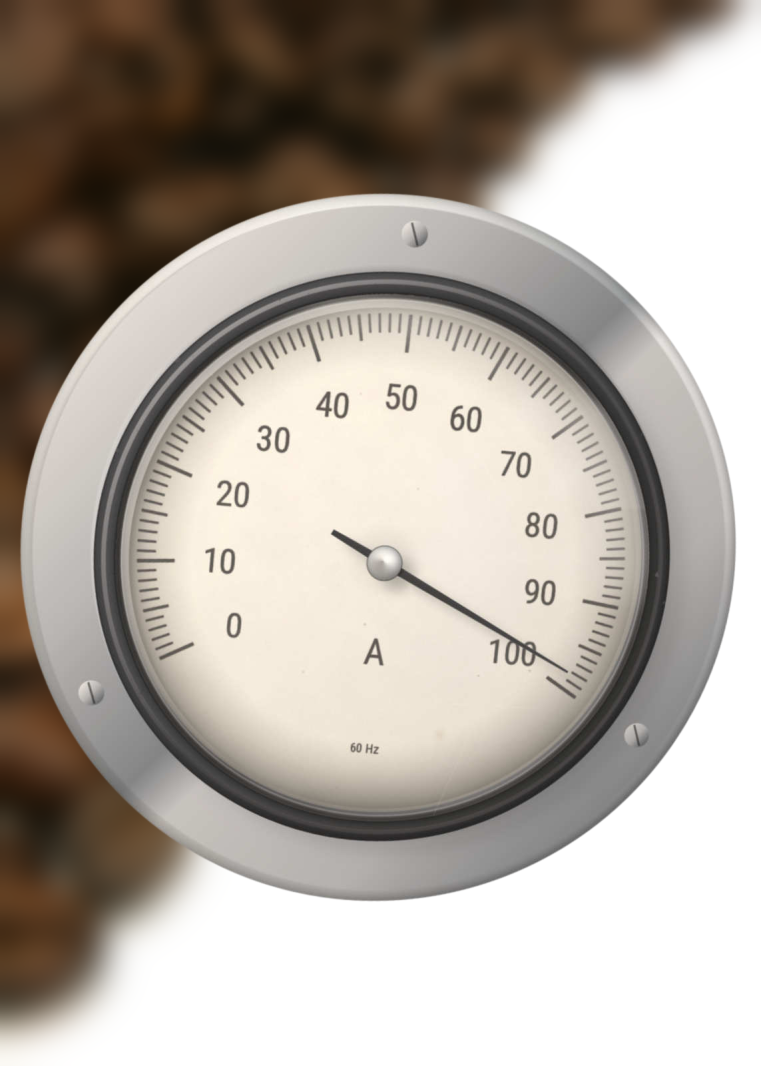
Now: 98
